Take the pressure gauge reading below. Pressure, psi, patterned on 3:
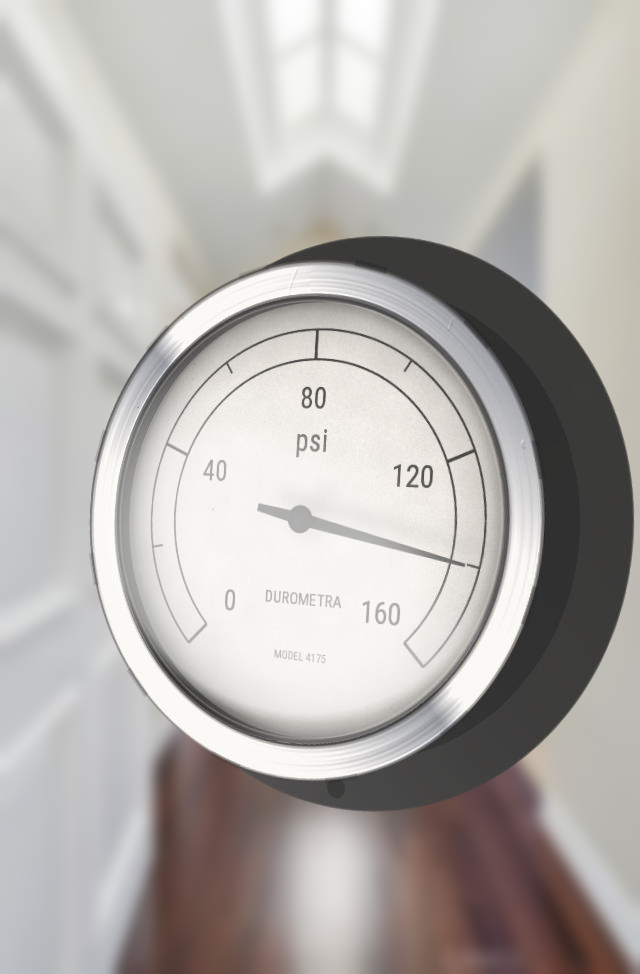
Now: 140
